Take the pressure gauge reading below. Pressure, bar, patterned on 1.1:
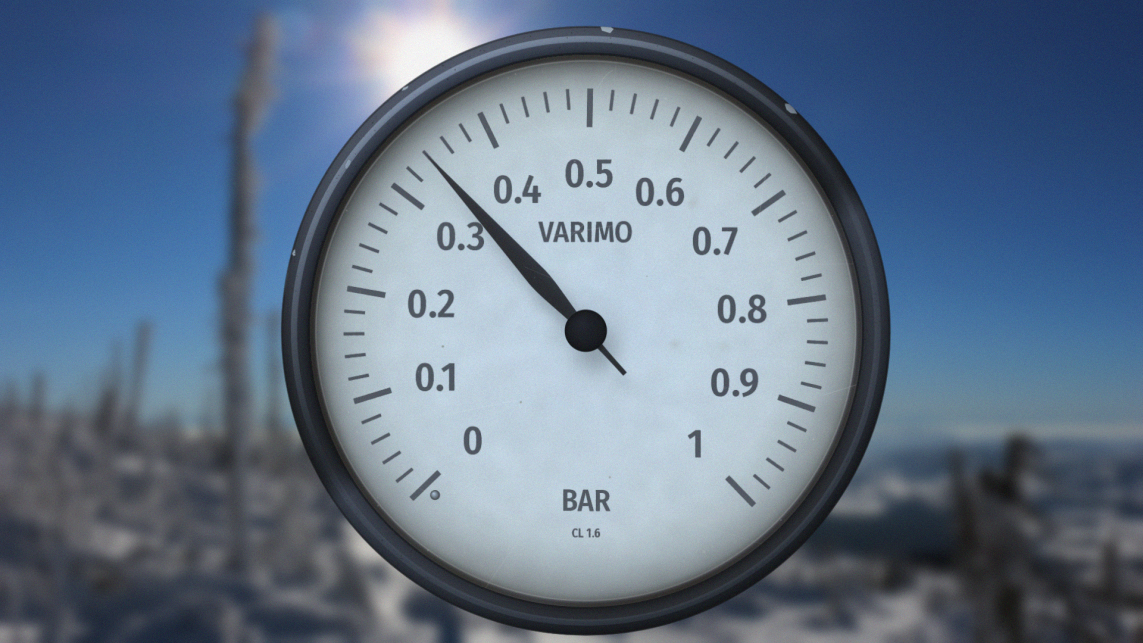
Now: 0.34
